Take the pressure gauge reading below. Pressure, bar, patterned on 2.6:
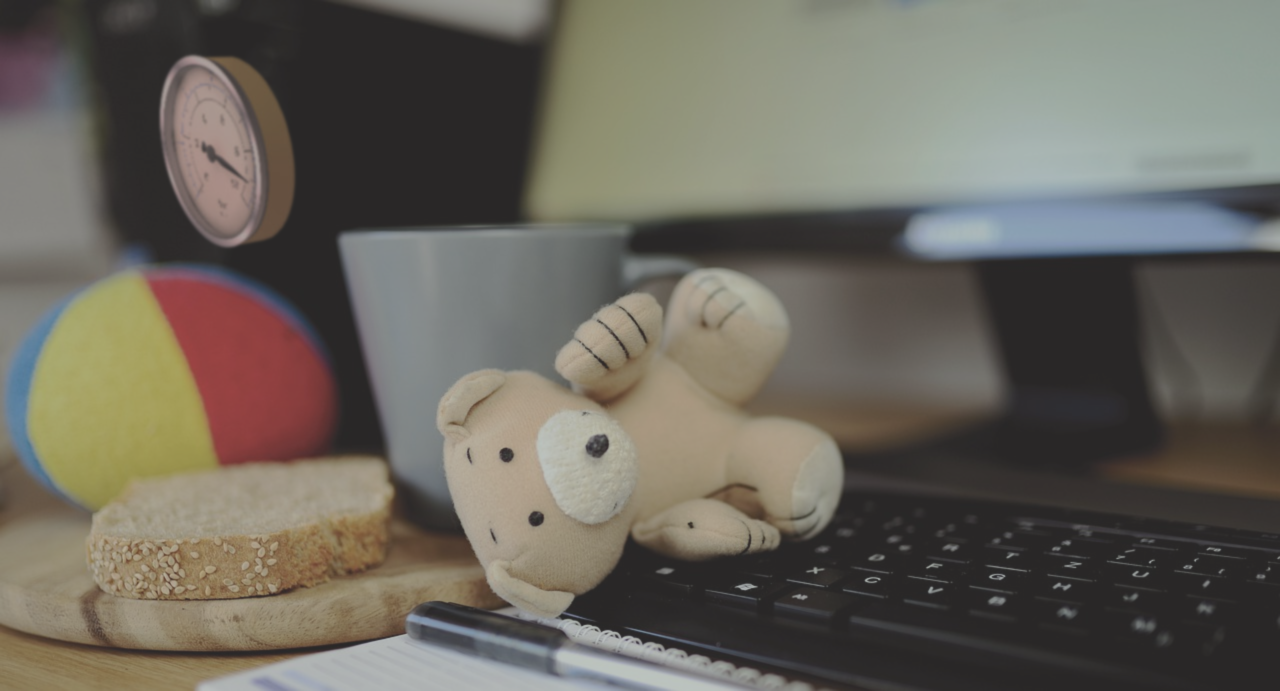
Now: 9
